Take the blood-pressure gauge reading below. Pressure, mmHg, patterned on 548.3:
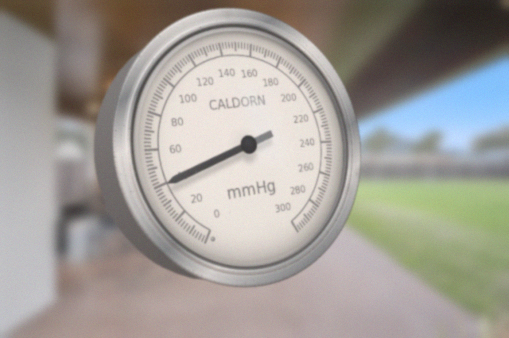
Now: 40
